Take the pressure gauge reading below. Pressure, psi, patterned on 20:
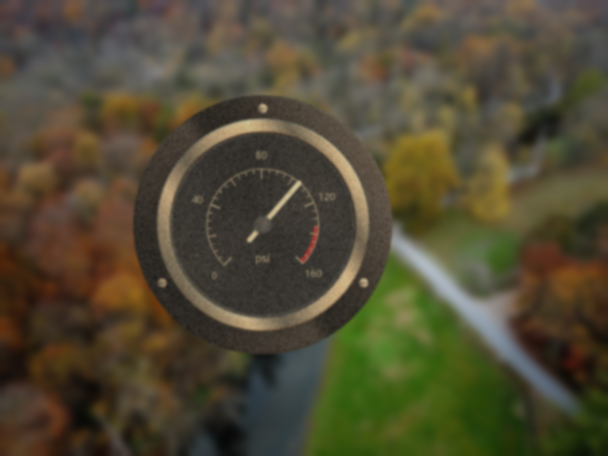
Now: 105
